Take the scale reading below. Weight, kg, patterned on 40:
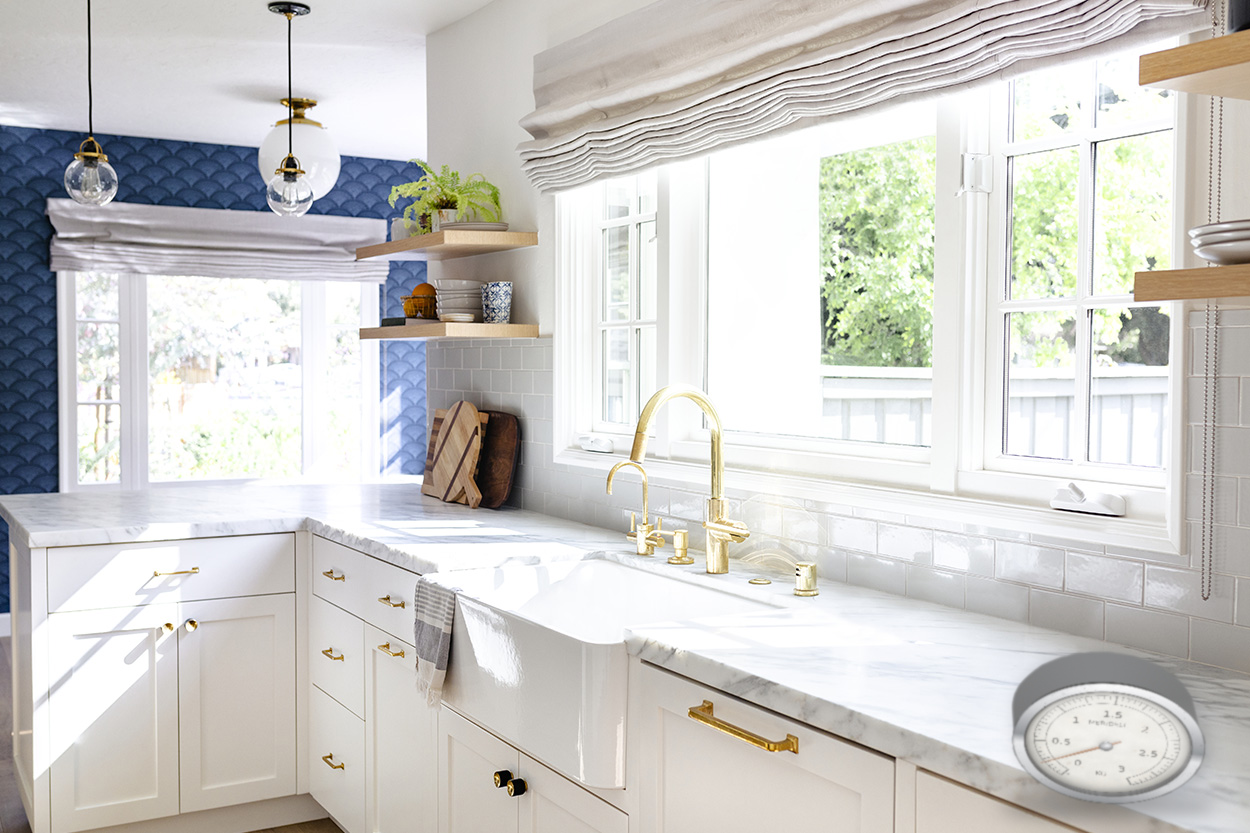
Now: 0.25
